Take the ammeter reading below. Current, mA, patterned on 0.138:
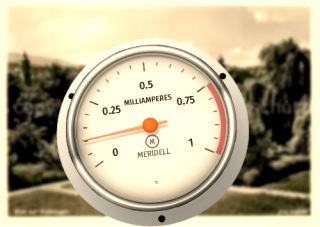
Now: 0.1
